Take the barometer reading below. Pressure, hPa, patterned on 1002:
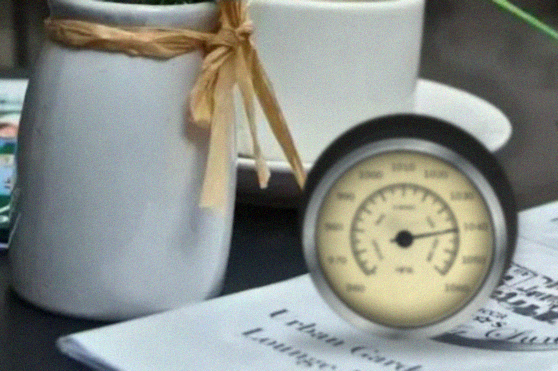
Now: 1040
